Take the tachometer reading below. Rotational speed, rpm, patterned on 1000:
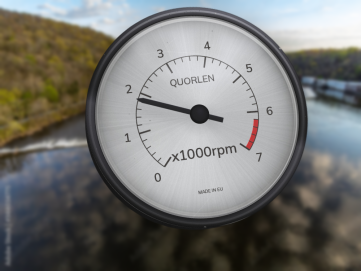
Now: 1800
